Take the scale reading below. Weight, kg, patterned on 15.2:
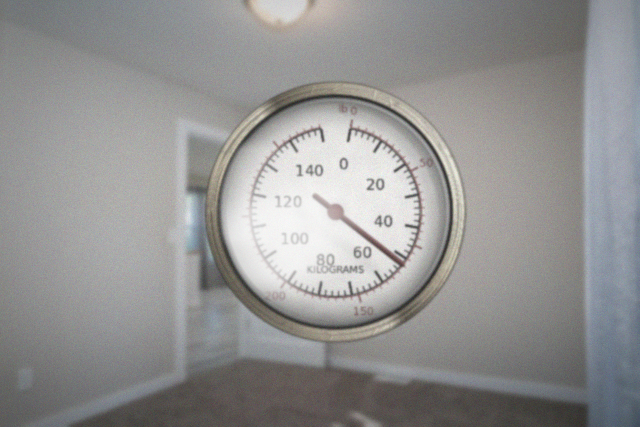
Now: 52
